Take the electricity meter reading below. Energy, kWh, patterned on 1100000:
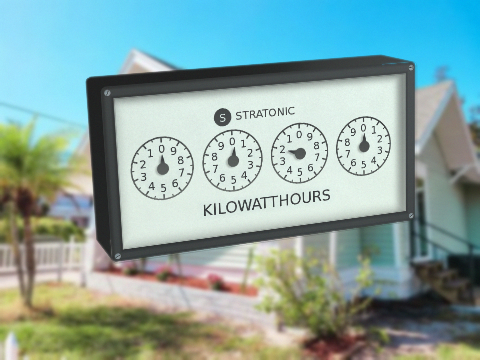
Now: 20
